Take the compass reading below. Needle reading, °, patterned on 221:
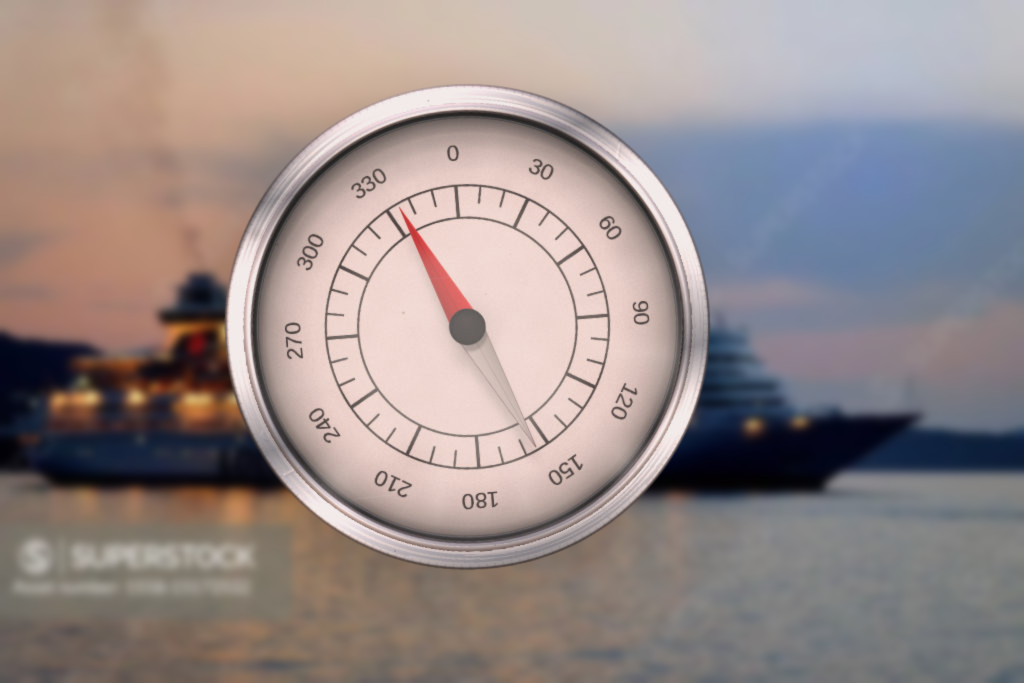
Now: 335
